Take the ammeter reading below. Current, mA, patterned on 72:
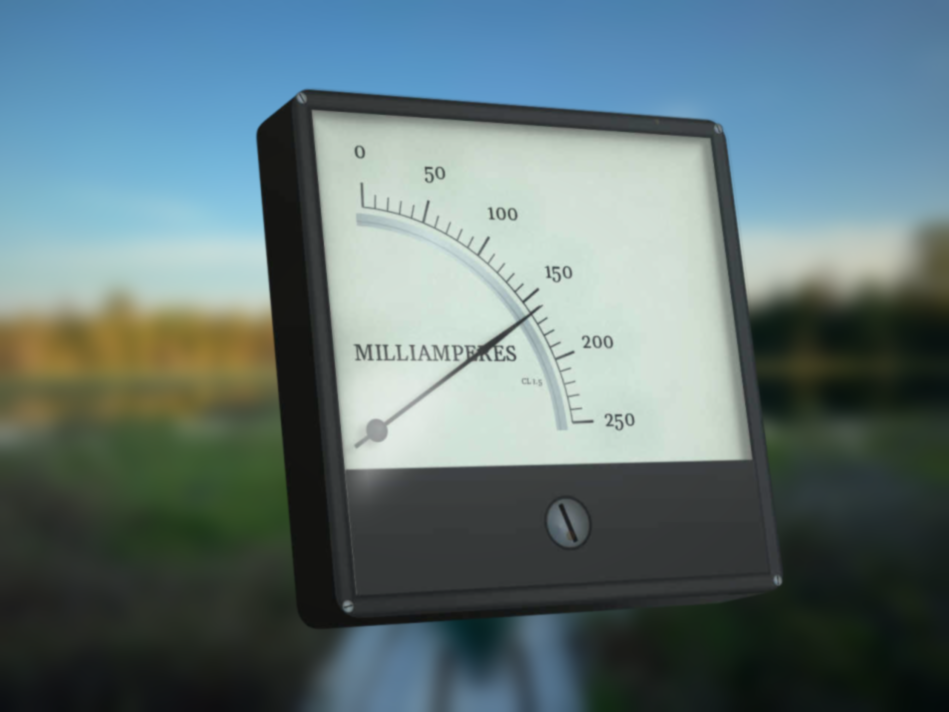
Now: 160
